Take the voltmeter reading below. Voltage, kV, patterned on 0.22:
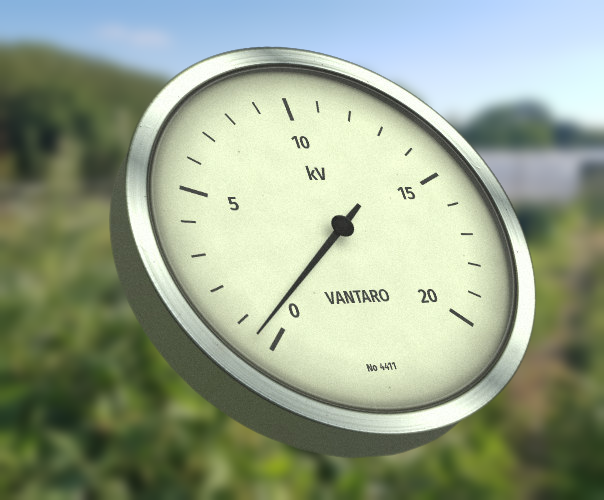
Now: 0.5
